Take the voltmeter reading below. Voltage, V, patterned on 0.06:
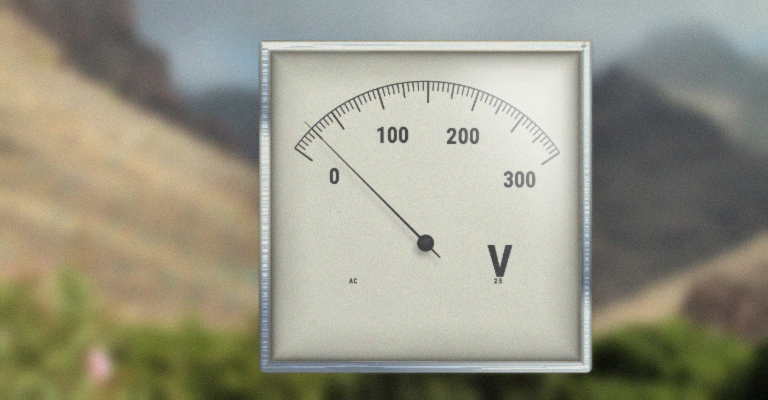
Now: 25
